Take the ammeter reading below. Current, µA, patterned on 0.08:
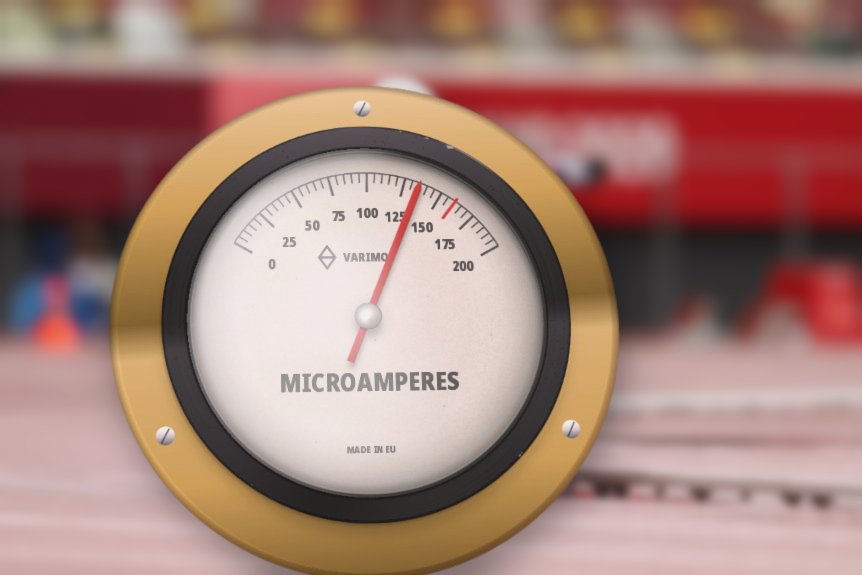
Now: 135
